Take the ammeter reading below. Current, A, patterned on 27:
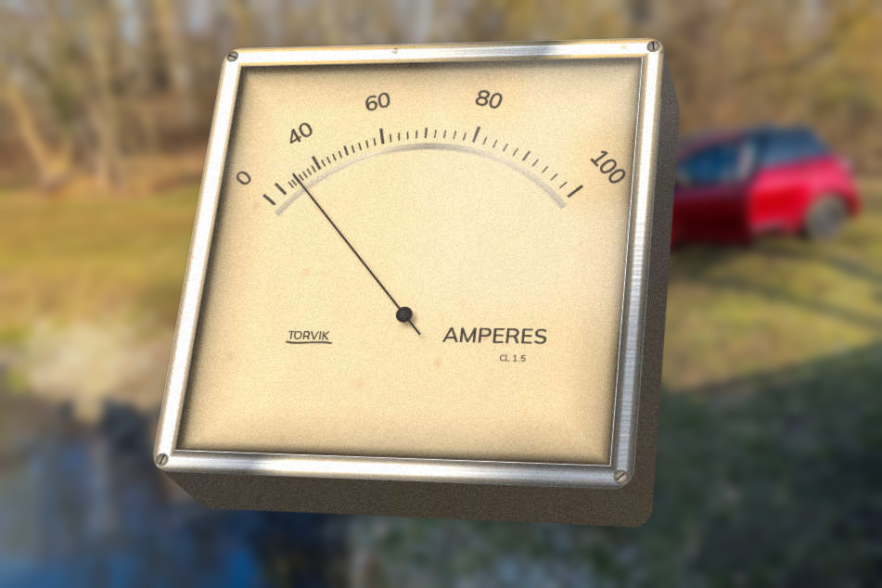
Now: 30
